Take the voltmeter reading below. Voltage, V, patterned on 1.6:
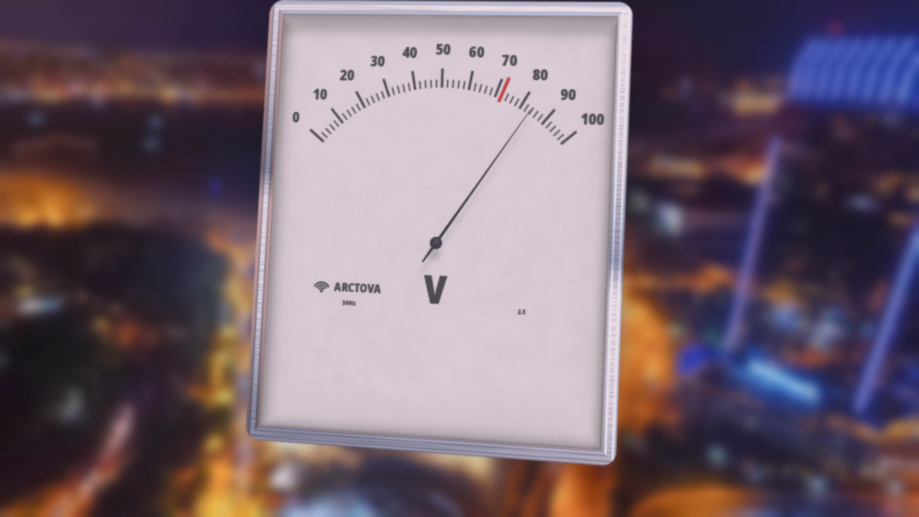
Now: 84
